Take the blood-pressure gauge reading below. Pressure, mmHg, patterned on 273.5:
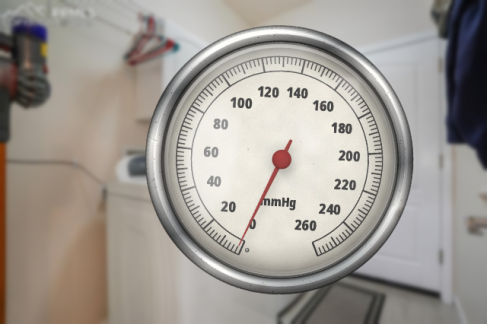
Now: 2
